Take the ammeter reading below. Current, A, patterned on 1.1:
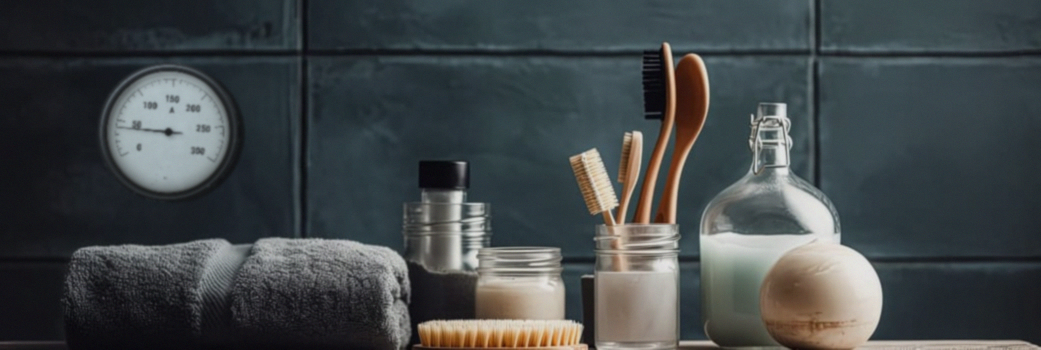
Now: 40
